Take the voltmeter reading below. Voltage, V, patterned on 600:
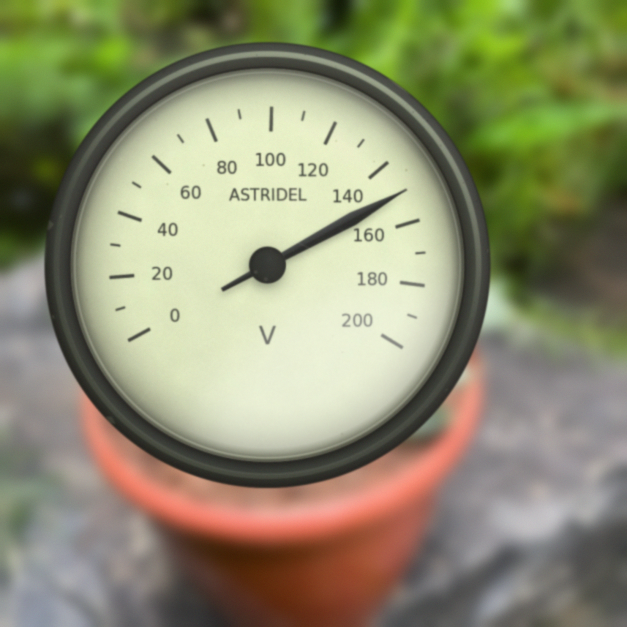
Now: 150
